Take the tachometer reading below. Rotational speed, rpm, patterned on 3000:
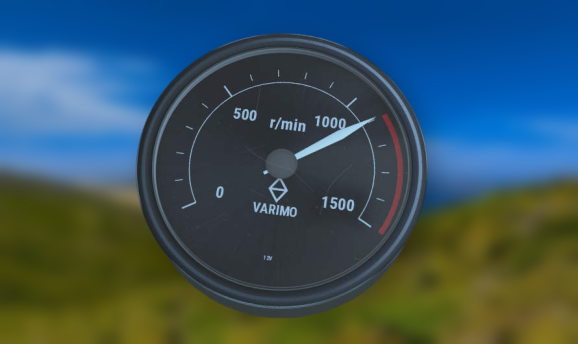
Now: 1100
